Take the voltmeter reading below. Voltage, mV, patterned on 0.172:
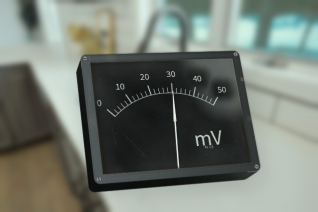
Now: 30
